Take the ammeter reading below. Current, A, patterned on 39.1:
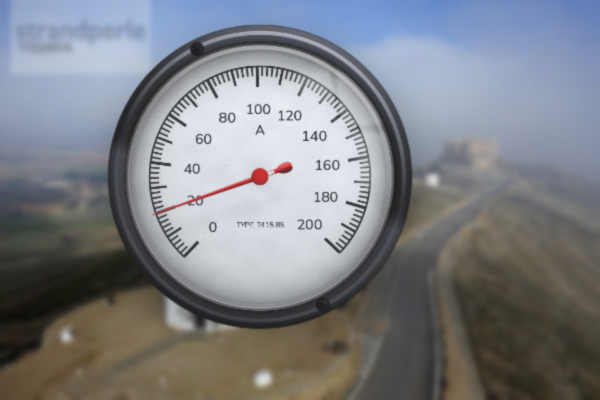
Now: 20
